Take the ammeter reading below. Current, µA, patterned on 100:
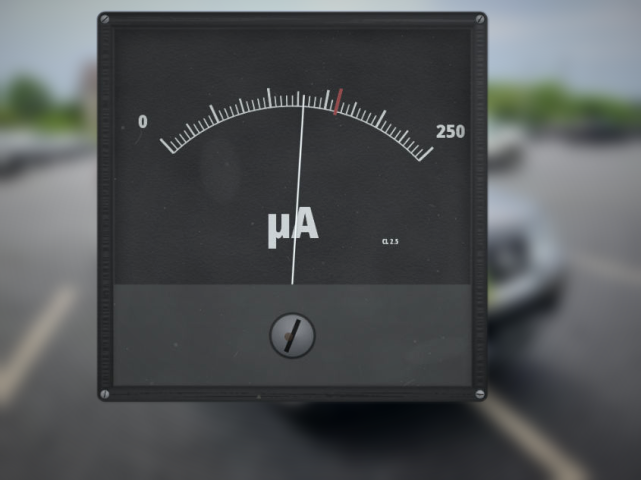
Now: 130
